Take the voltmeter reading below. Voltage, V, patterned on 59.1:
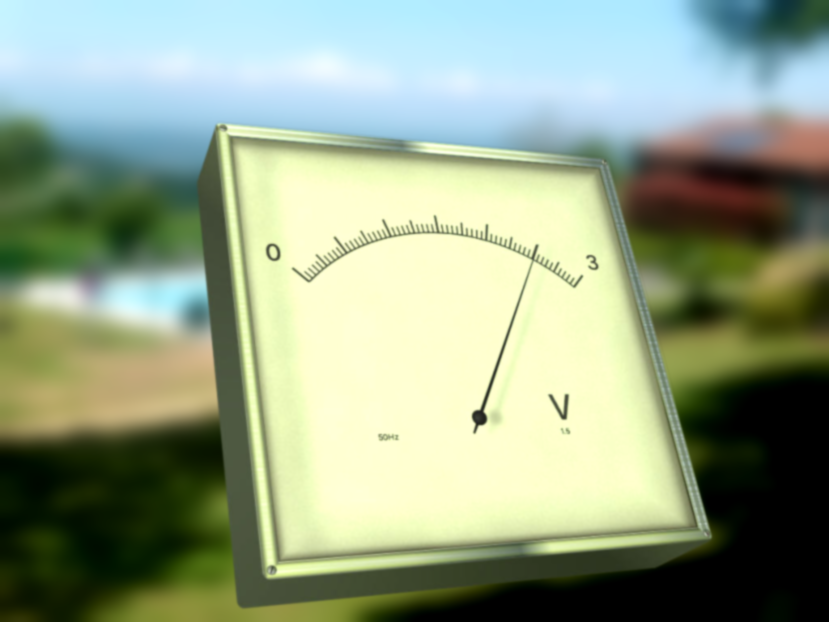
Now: 2.5
